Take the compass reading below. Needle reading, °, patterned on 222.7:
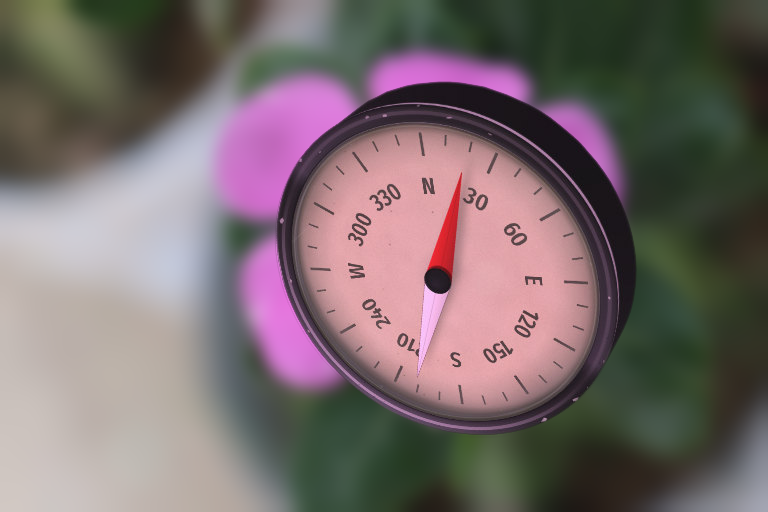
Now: 20
